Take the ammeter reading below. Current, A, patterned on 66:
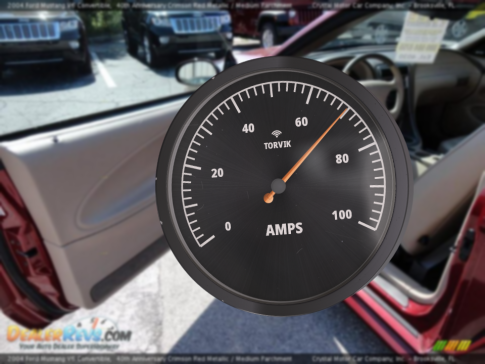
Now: 70
